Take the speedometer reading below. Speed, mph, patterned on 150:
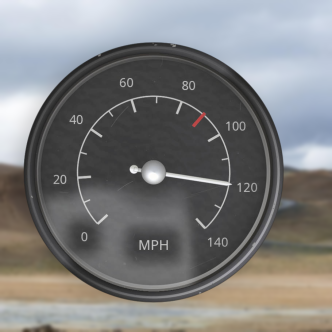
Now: 120
